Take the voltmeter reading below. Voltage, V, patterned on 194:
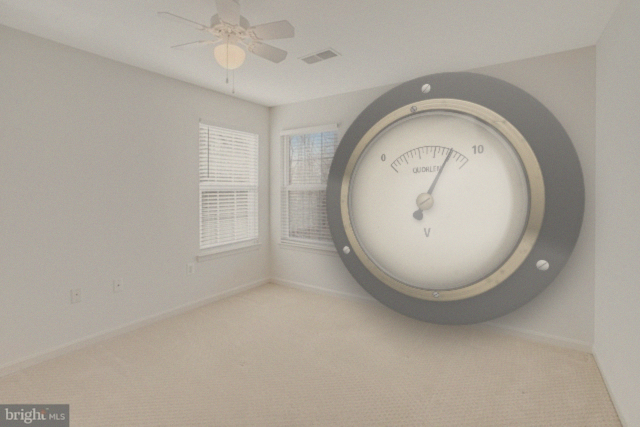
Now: 8
